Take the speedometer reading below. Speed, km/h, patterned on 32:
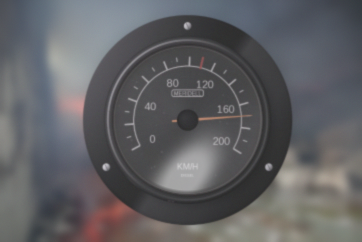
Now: 170
